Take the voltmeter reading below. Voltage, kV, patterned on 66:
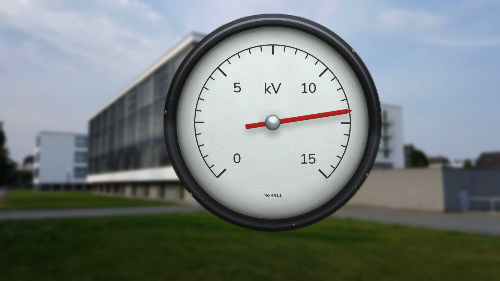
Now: 12
